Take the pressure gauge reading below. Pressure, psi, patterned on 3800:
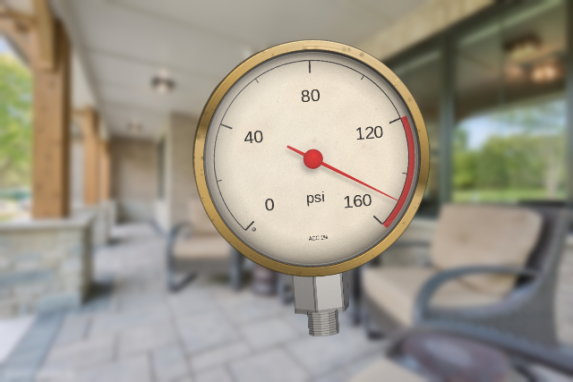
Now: 150
